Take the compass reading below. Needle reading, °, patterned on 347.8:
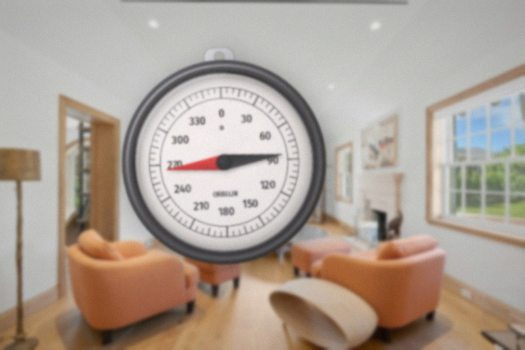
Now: 265
